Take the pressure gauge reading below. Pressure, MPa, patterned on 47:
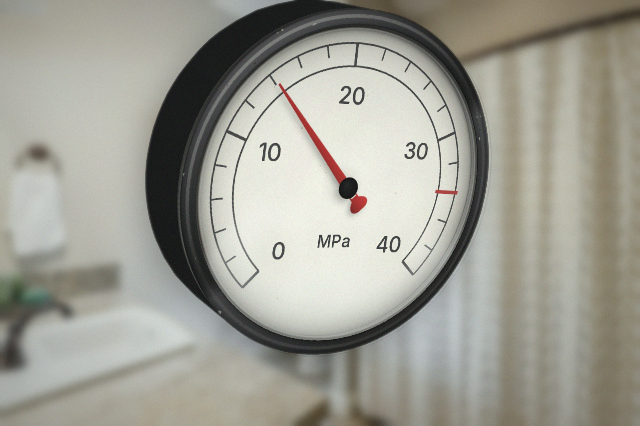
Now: 14
